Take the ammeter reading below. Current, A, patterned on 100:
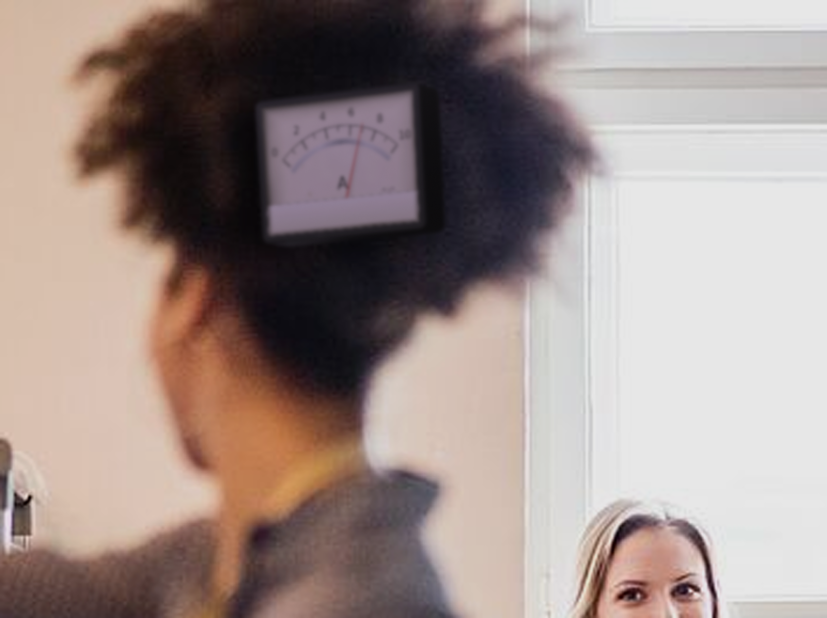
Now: 7
